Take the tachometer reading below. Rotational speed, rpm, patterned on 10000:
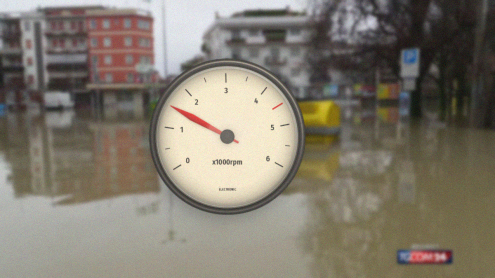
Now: 1500
